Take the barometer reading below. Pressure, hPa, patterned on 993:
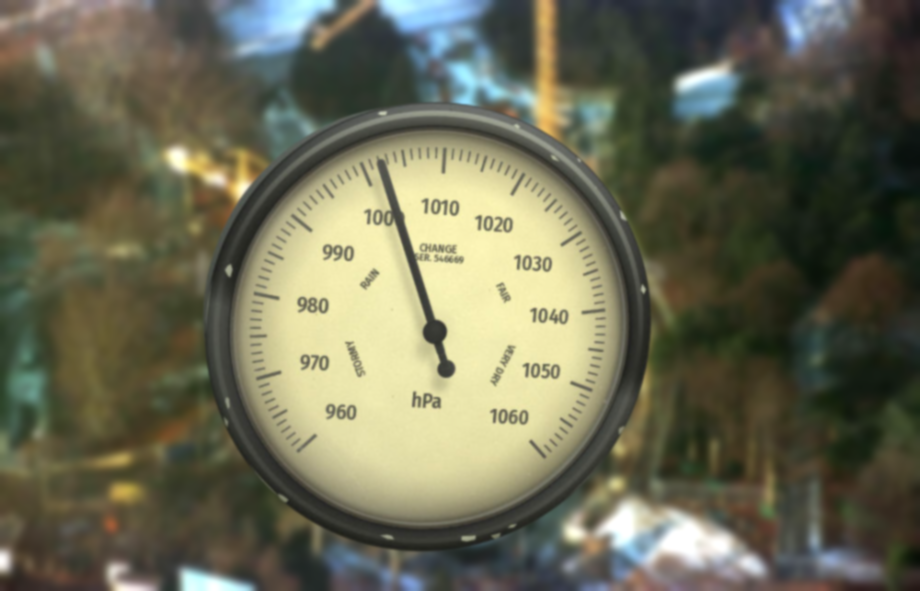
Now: 1002
